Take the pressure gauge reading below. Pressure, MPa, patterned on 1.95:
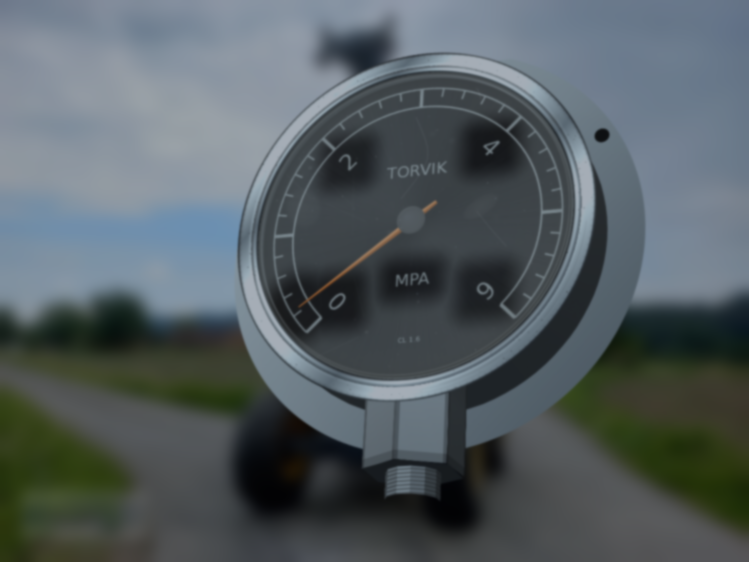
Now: 0.2
